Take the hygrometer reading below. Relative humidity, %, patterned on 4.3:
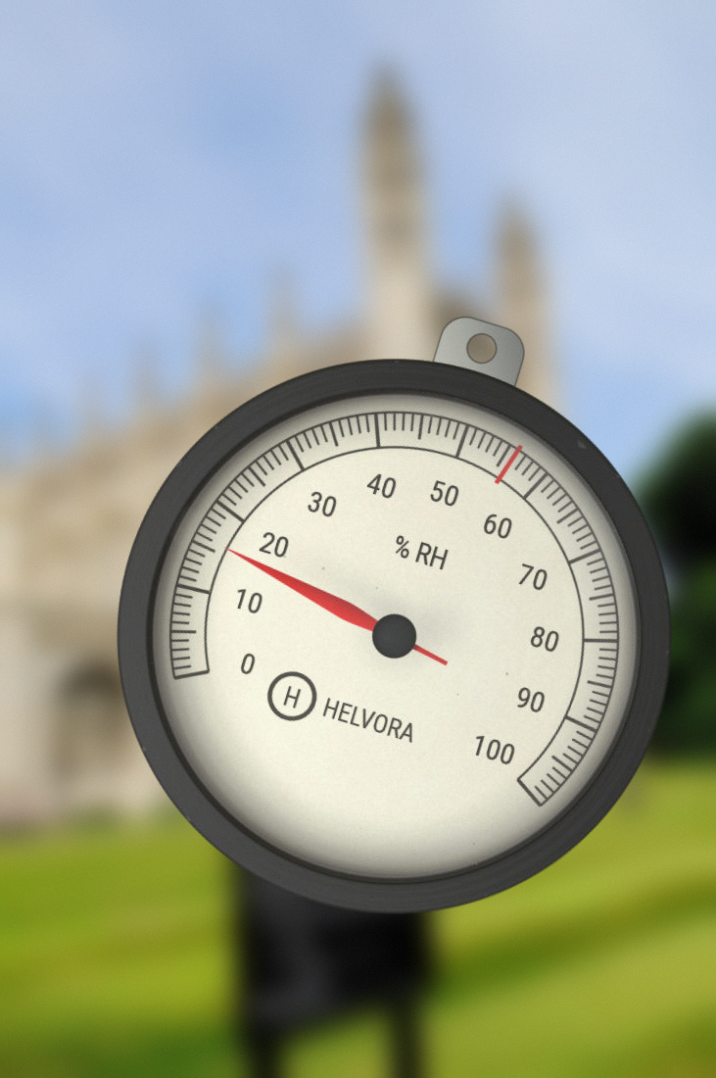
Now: 16
